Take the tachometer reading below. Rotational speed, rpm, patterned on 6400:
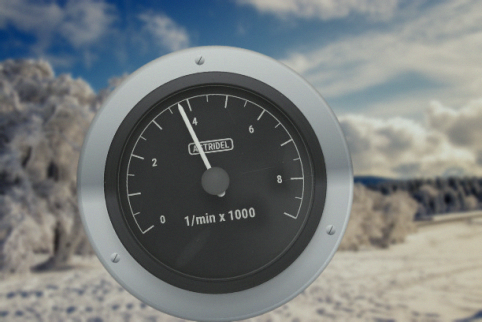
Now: 3750
